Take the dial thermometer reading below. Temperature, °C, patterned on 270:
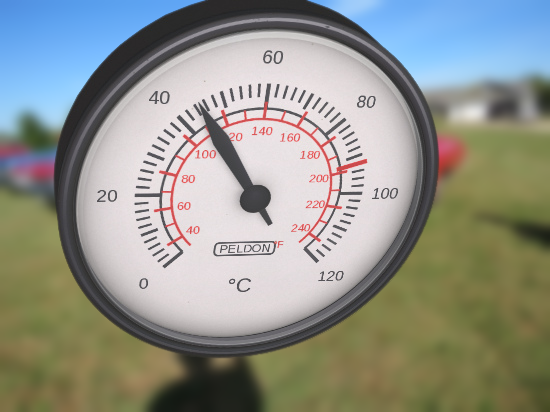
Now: 45
